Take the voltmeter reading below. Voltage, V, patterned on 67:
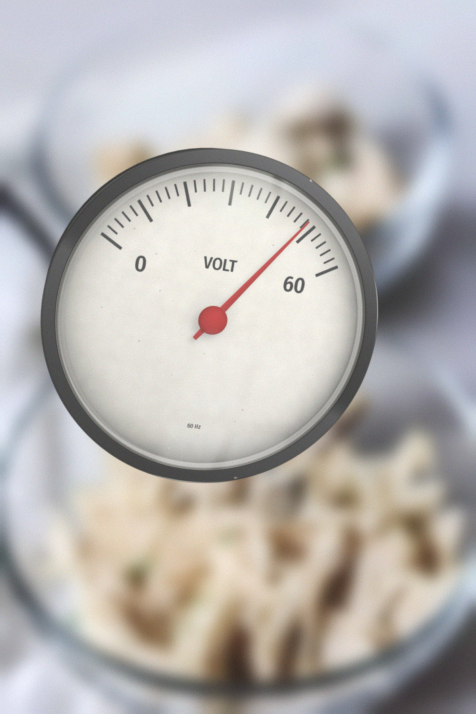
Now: 48
